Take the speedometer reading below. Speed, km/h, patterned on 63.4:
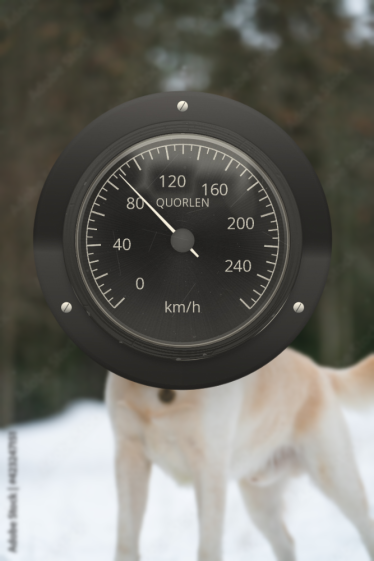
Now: 87.5
